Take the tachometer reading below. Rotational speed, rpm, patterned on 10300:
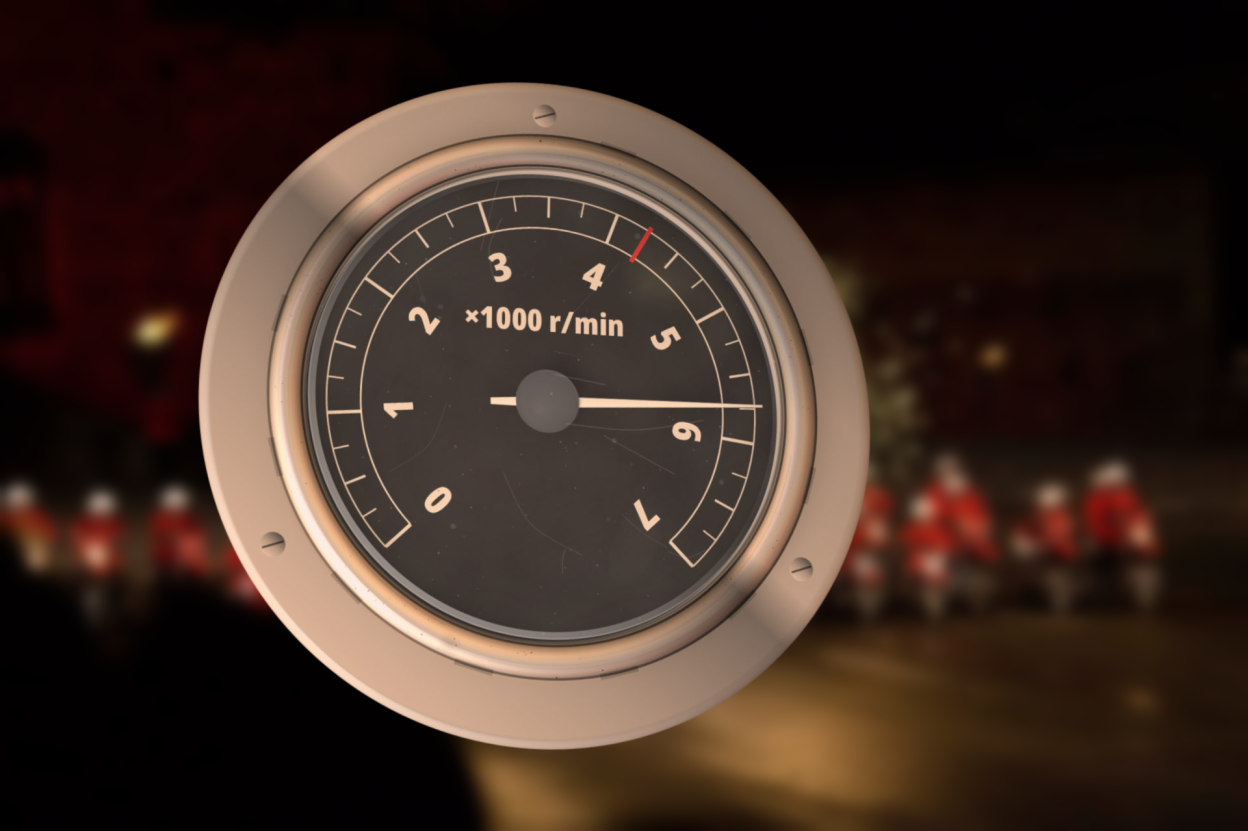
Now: 5750
